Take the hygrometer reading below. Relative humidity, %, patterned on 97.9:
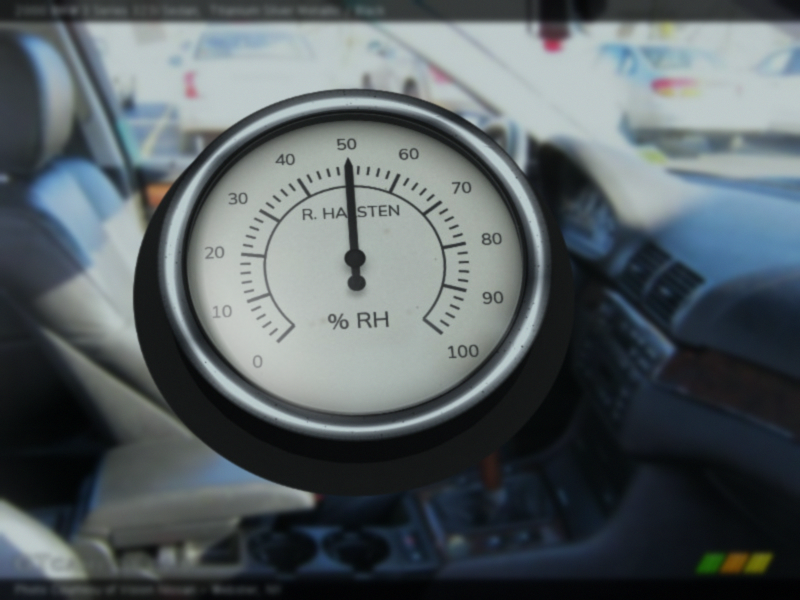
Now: 50
